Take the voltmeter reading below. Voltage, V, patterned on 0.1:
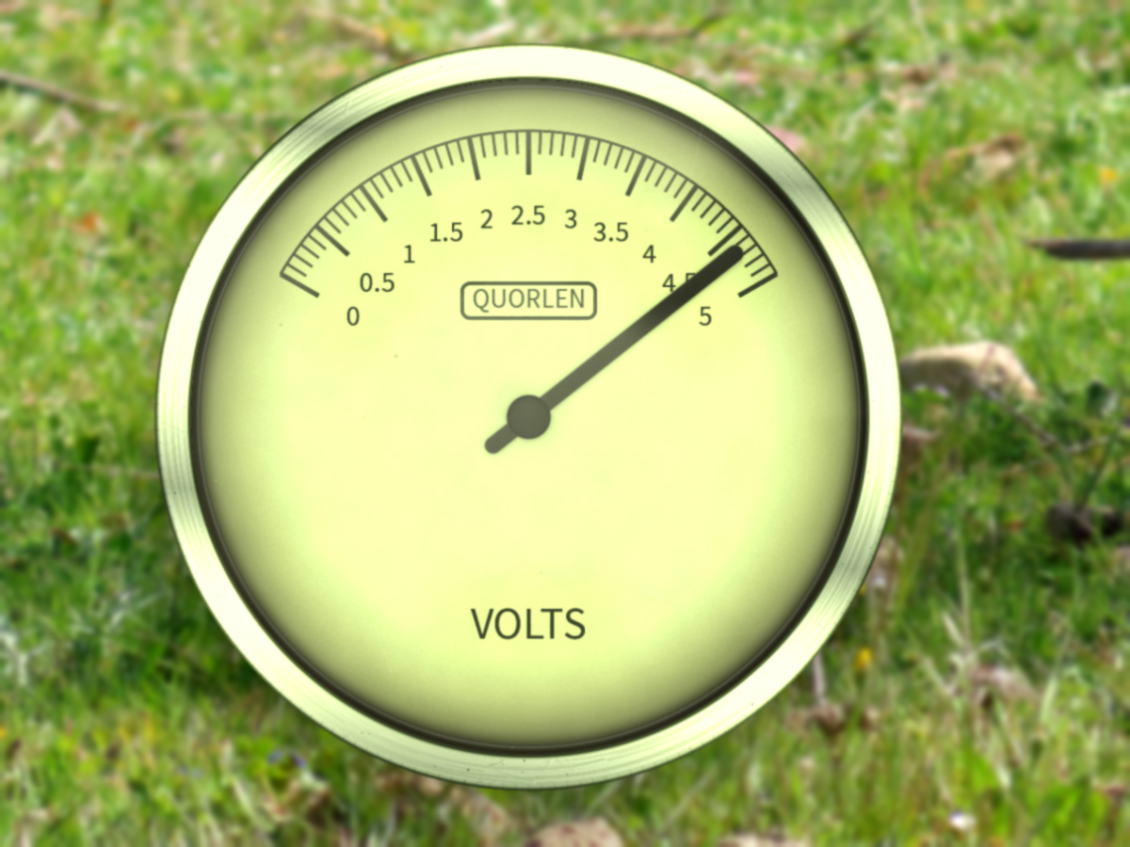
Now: 4.65
